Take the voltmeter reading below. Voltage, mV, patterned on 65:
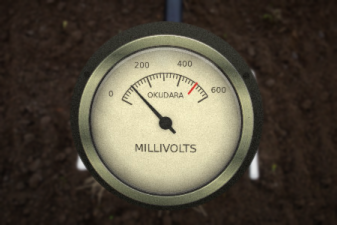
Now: 100
